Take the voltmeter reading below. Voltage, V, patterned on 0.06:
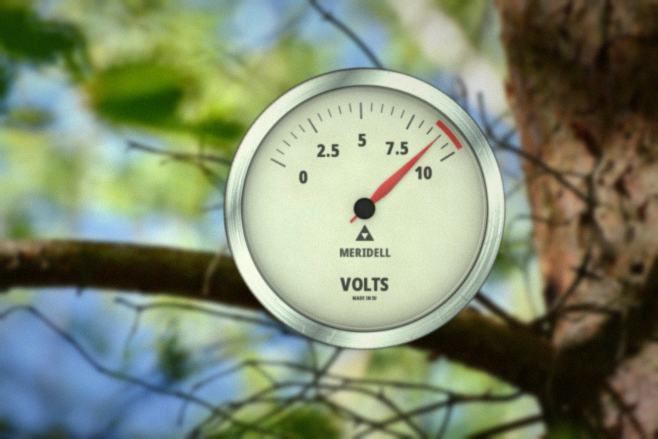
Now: 9
